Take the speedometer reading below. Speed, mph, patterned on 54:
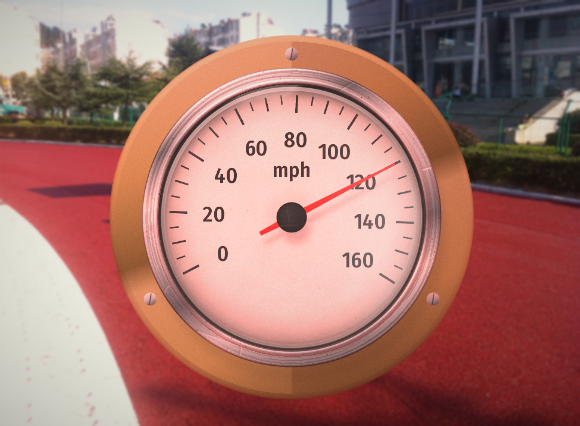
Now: 120
